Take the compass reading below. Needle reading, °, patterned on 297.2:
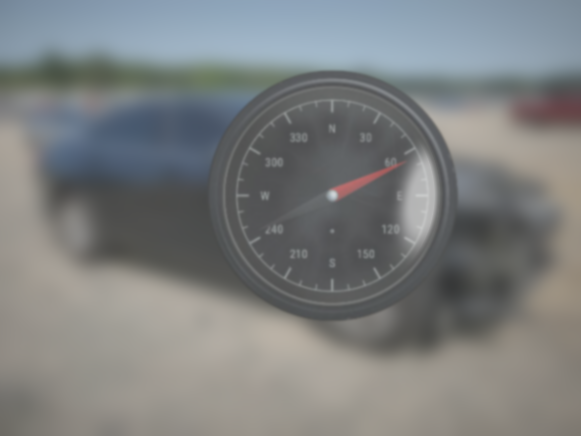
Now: 65
